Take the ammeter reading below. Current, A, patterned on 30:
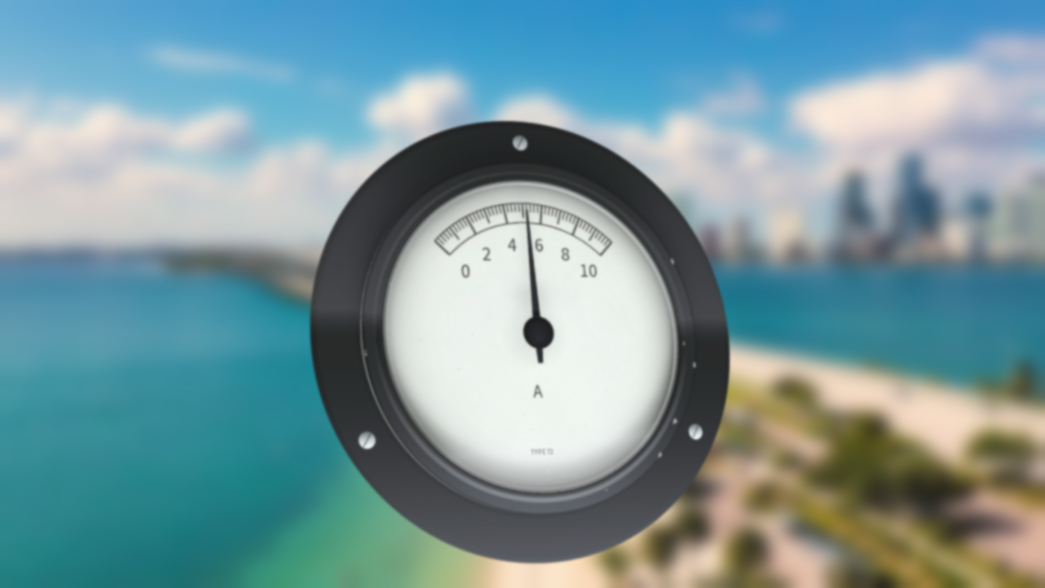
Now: 5
